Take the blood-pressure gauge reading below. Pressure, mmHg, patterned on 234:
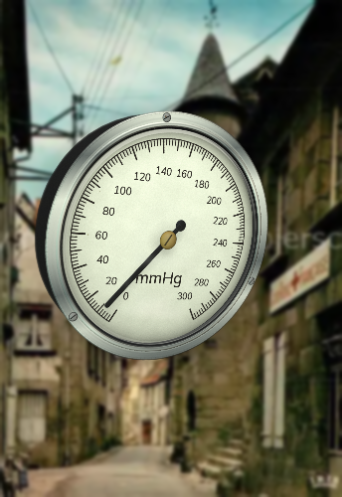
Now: 10
